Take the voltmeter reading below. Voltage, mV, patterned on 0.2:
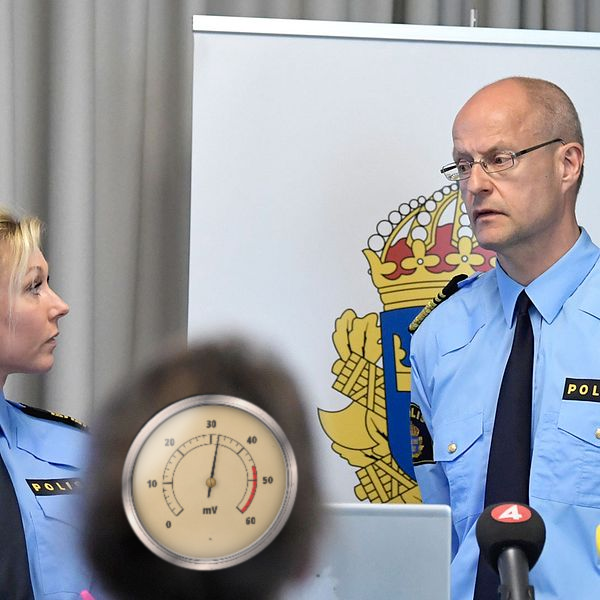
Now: 32
